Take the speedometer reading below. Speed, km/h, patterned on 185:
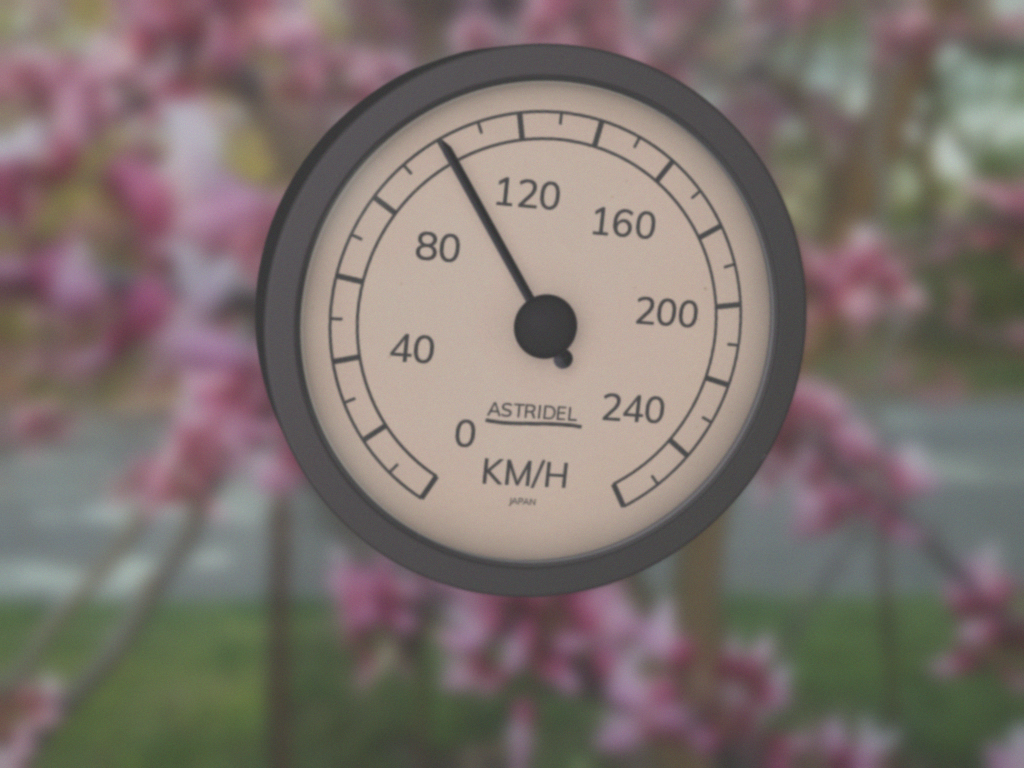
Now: 100
